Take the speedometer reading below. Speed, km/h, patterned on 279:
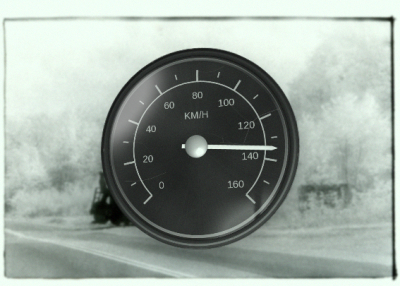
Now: 135
